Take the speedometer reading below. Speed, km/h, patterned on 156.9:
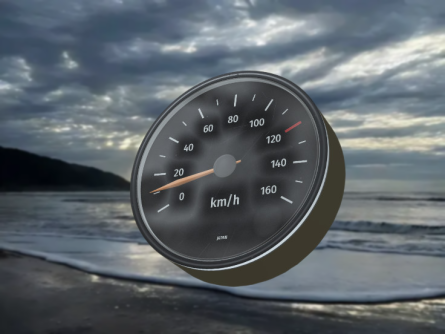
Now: 10
